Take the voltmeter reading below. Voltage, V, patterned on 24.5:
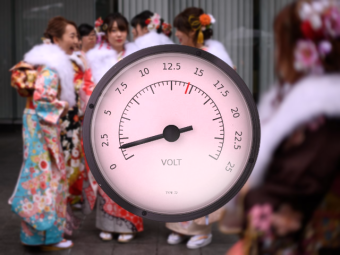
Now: 1.5
